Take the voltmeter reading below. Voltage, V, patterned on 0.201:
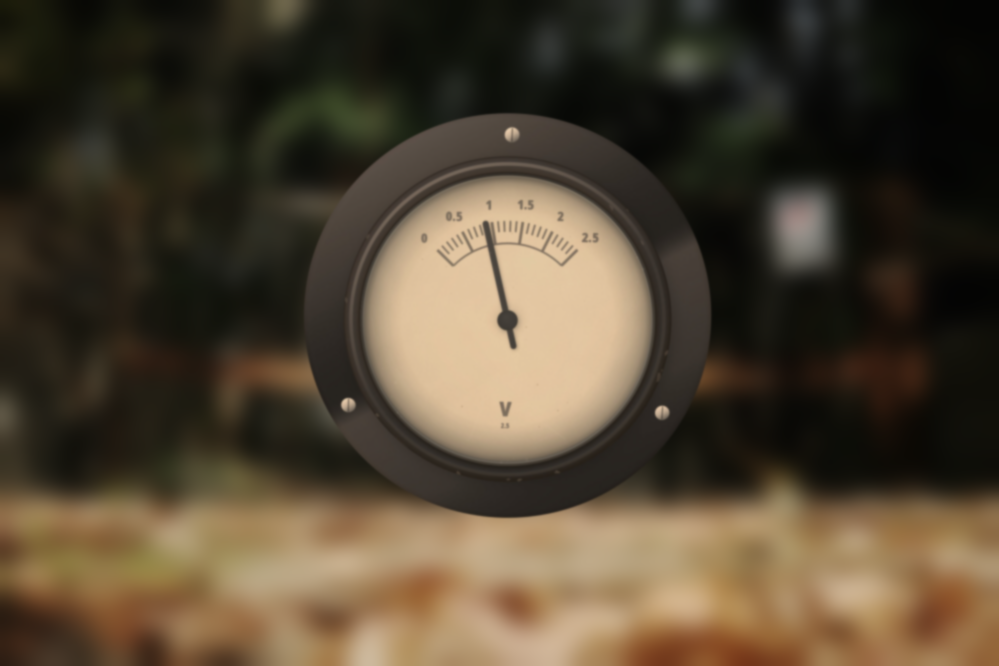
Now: 0.9
